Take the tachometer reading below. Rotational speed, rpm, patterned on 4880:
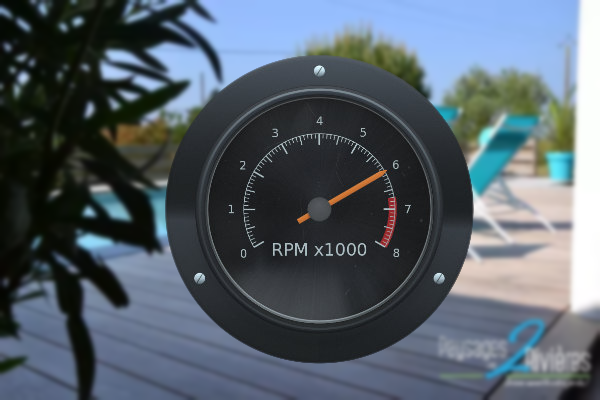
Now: 6000
